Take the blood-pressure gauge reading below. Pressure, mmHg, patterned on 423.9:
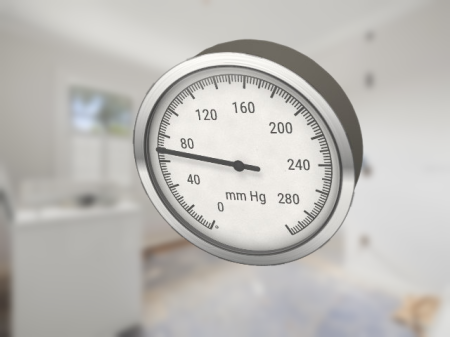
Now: 70
